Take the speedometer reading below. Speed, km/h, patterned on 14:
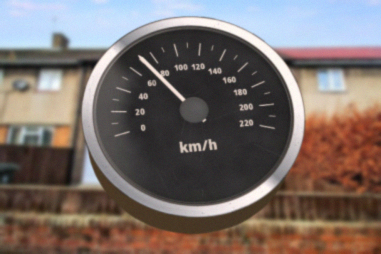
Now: 70
